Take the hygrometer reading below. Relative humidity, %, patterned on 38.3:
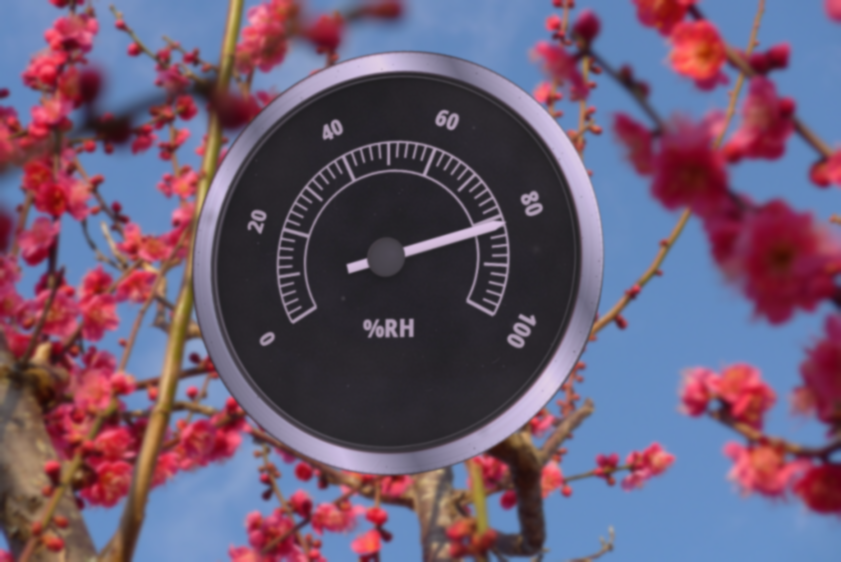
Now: 82
